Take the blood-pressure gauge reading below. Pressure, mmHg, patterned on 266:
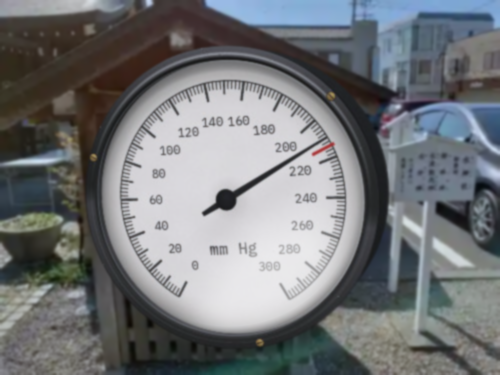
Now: 210
